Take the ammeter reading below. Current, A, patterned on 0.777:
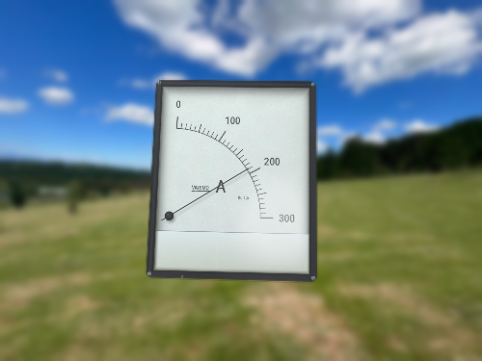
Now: 190
